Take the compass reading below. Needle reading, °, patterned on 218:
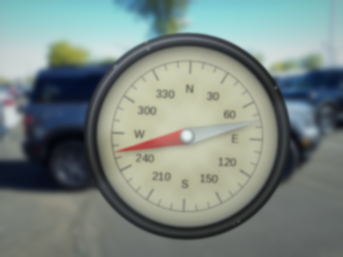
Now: 255
